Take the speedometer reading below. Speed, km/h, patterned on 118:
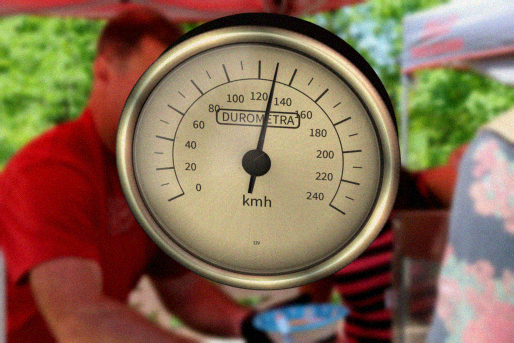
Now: 130
